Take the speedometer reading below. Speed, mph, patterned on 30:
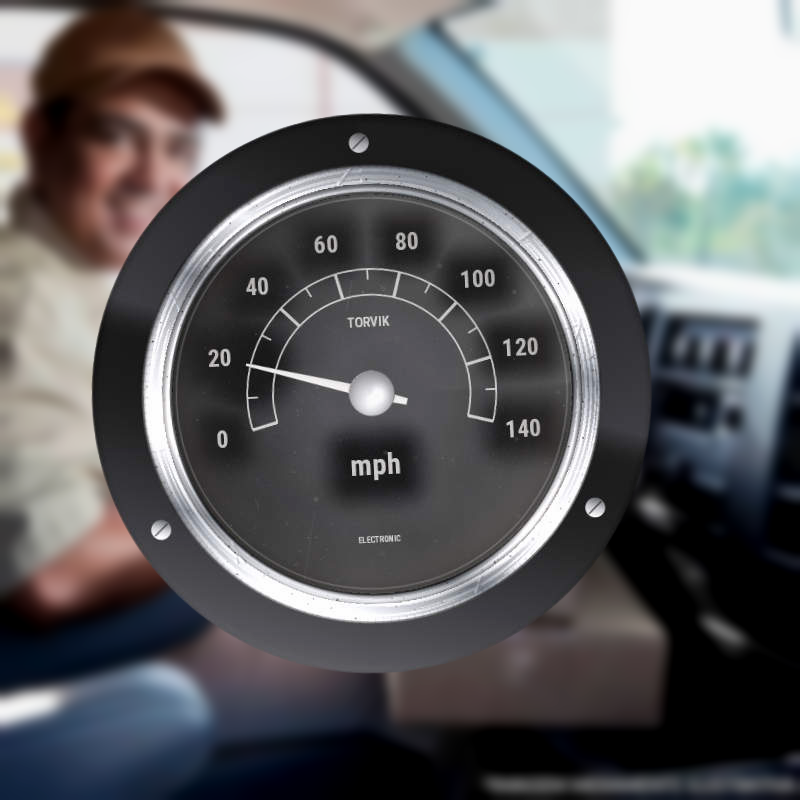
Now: 20
